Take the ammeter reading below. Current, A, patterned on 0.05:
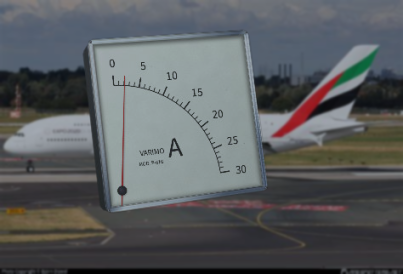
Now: 2
